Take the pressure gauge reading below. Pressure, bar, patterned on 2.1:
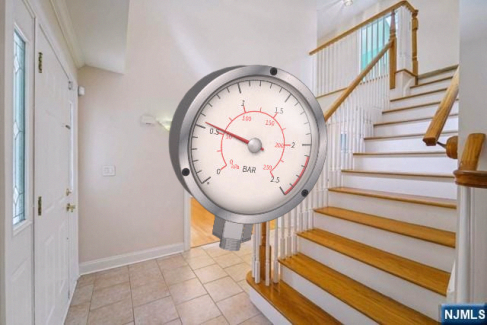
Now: 0.55
